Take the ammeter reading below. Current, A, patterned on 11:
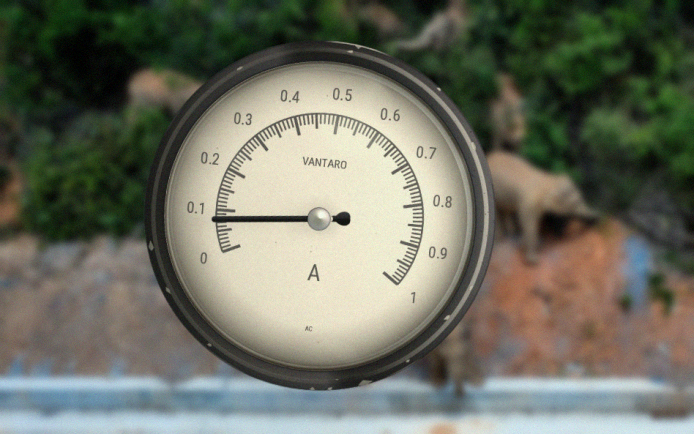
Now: 0.08
